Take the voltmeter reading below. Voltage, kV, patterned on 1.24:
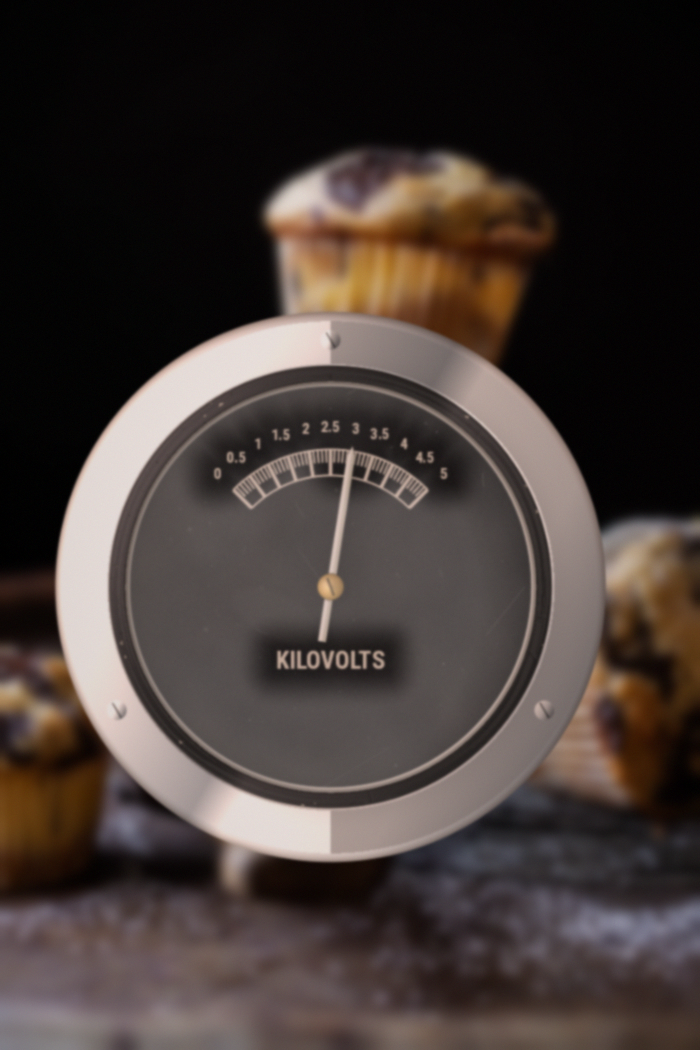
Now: 3
